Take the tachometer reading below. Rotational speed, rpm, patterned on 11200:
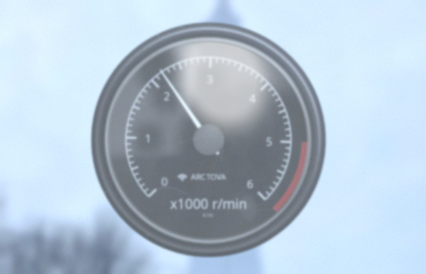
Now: 2200
